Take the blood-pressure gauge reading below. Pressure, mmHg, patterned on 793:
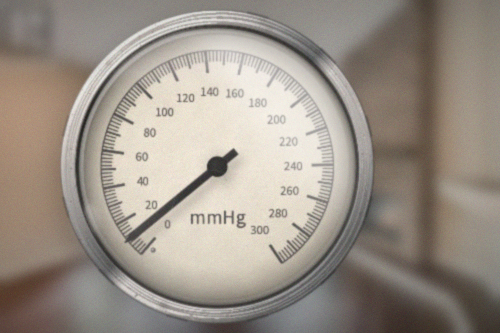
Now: 10
